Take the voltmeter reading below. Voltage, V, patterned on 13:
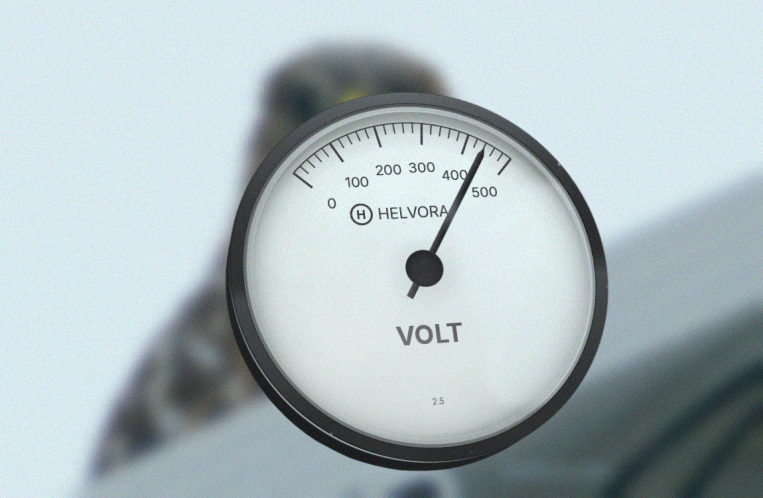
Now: 440
